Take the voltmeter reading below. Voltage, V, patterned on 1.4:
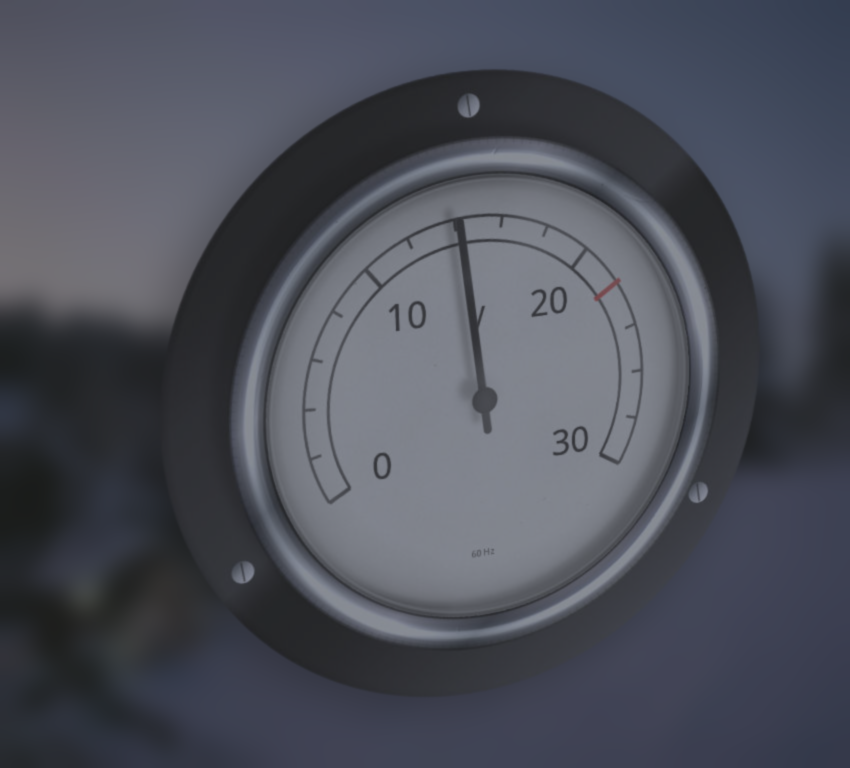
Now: 14
